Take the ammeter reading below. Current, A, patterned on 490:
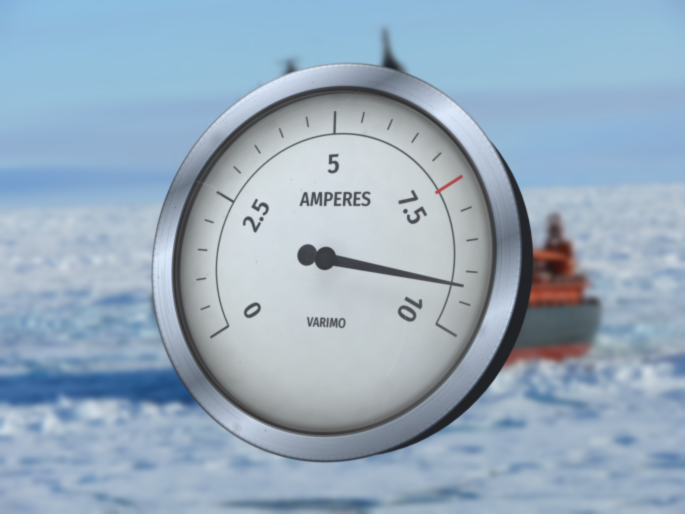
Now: 9.25
